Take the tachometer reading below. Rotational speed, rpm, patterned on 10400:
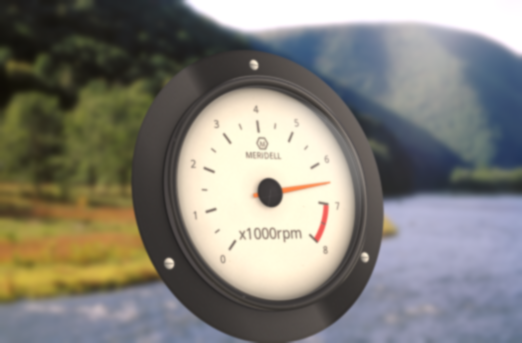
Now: 6500
